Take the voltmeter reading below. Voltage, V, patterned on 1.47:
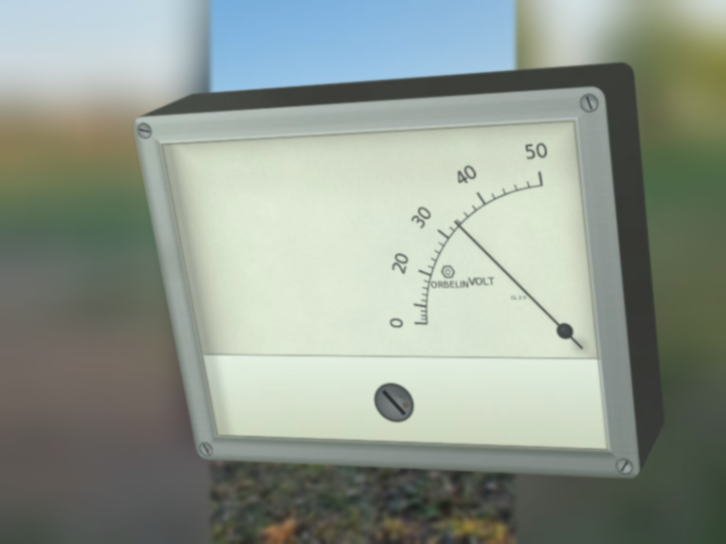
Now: 34
